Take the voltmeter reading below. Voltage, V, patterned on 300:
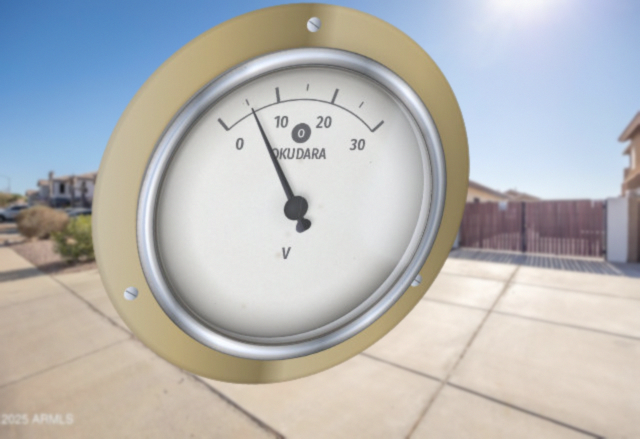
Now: 5
